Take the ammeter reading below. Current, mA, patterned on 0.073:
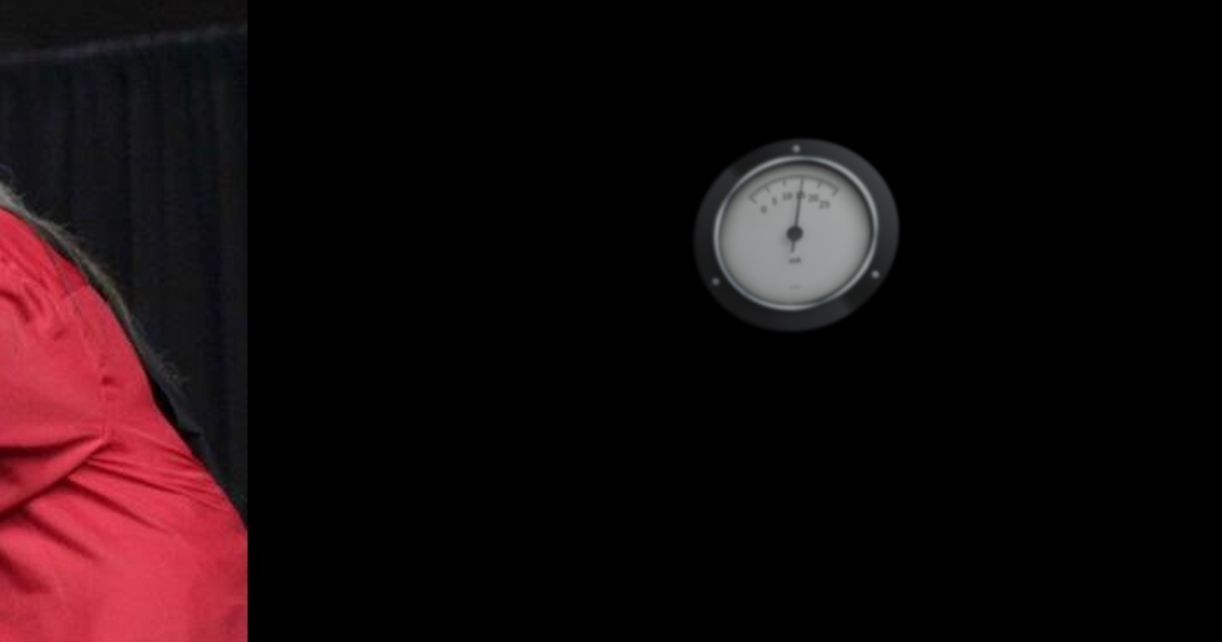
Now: 15
